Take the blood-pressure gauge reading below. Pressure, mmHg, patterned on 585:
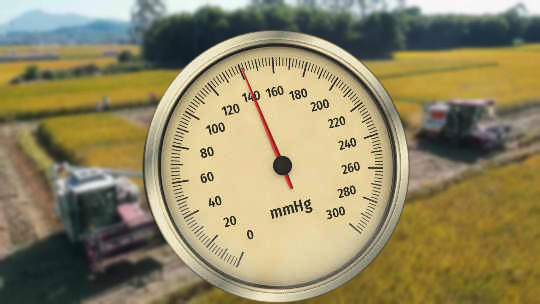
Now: 140
